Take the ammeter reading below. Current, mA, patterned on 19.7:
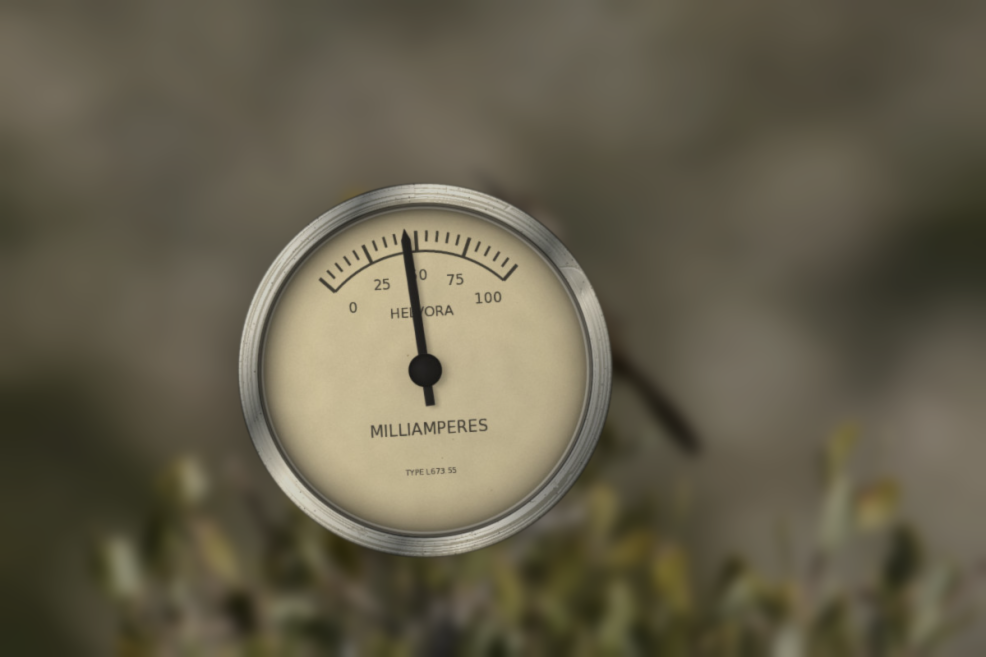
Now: 45
